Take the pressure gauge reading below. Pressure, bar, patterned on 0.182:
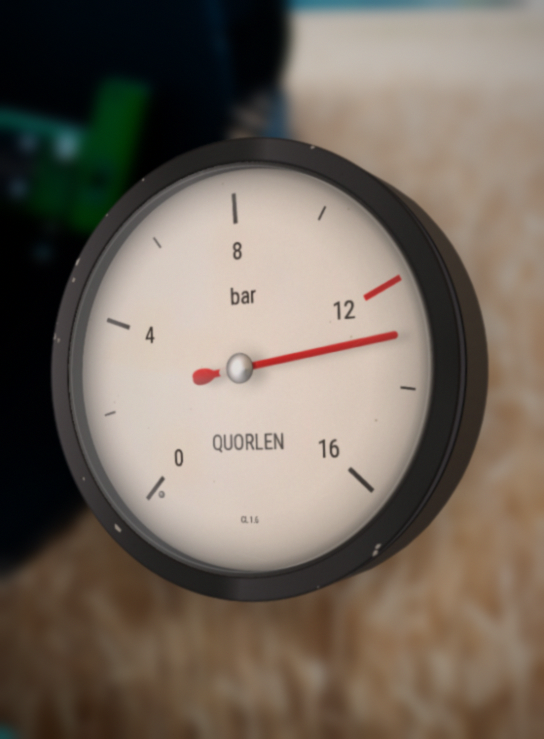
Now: 13
